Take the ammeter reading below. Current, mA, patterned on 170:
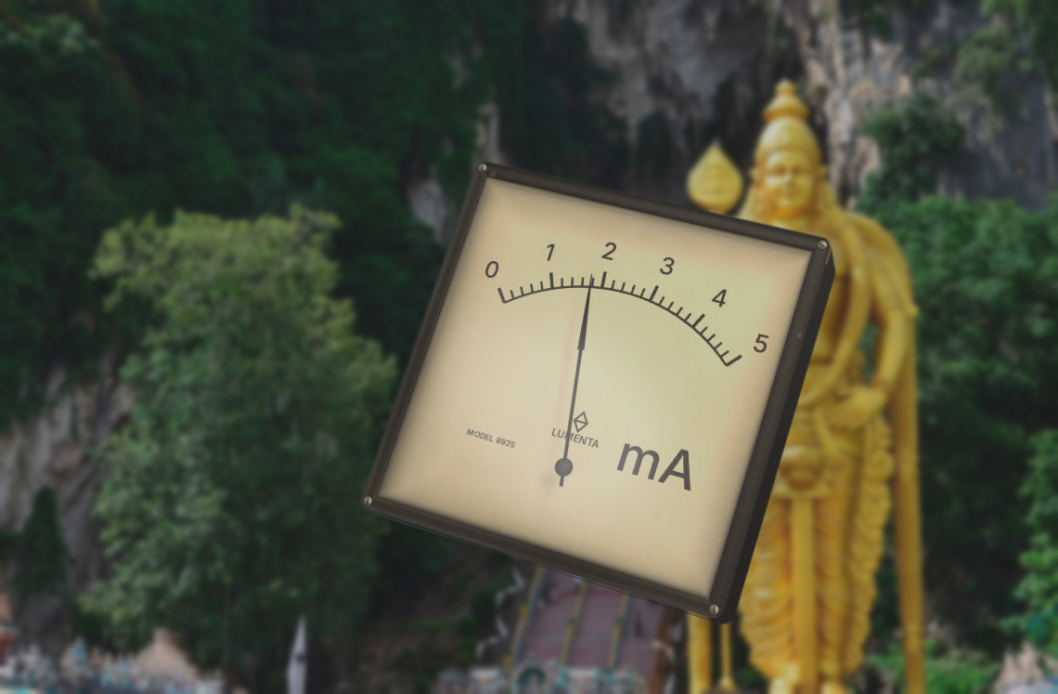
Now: 1.8
